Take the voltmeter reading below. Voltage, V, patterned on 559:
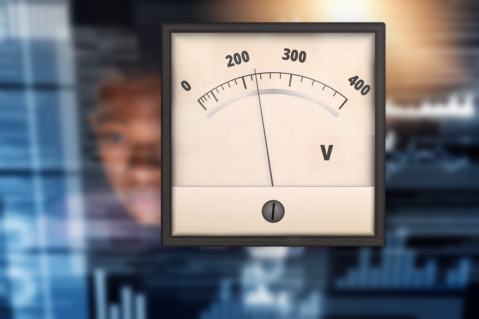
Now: 230
